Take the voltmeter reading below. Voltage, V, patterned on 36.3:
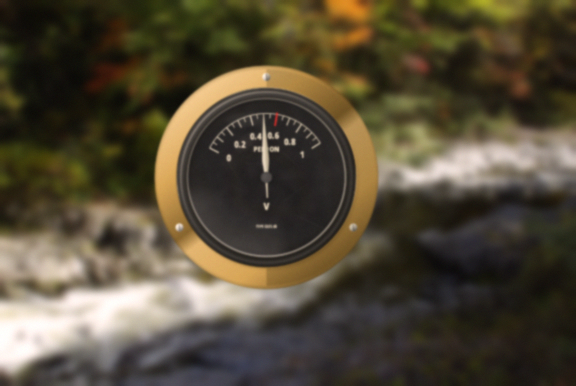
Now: 0.5
